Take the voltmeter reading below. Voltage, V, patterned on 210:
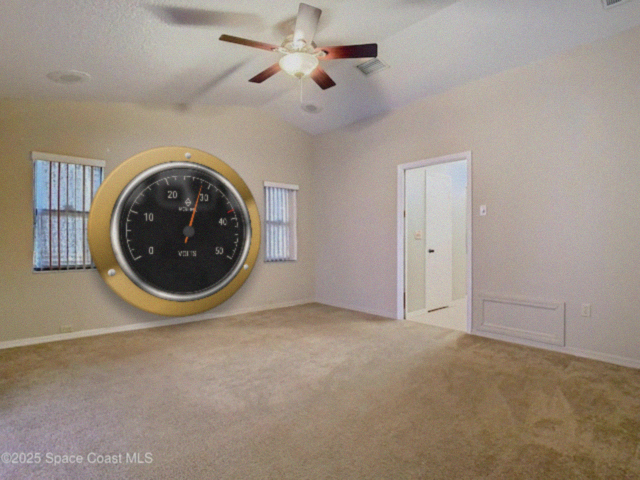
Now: 28
